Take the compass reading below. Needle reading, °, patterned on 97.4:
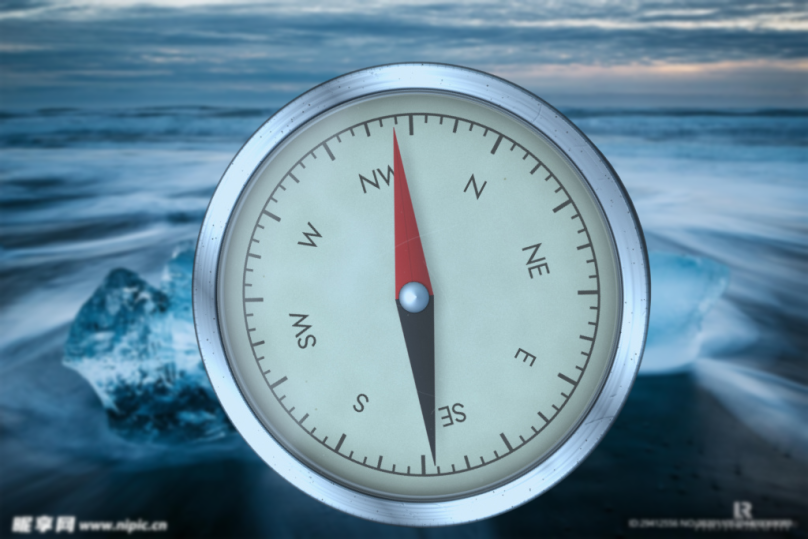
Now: 325
